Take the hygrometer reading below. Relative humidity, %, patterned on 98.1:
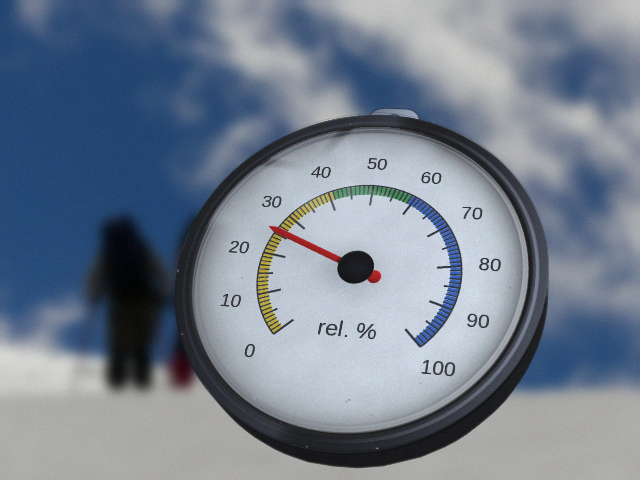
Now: 25
